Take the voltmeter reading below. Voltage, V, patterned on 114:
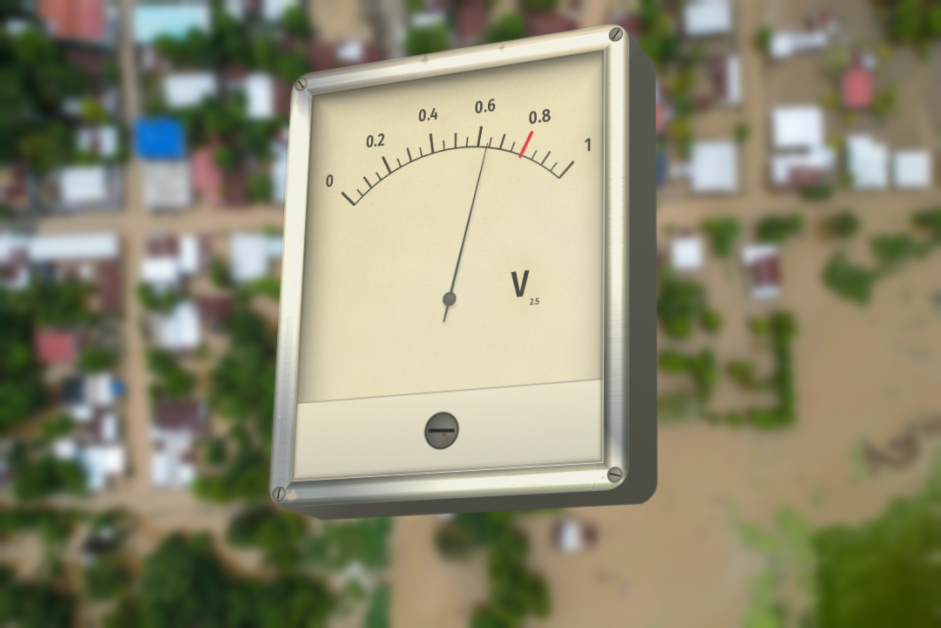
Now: 0.65
